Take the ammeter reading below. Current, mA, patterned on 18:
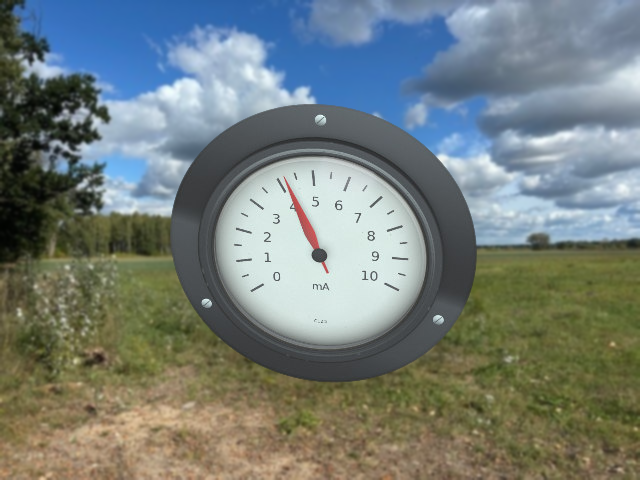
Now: 4.25
